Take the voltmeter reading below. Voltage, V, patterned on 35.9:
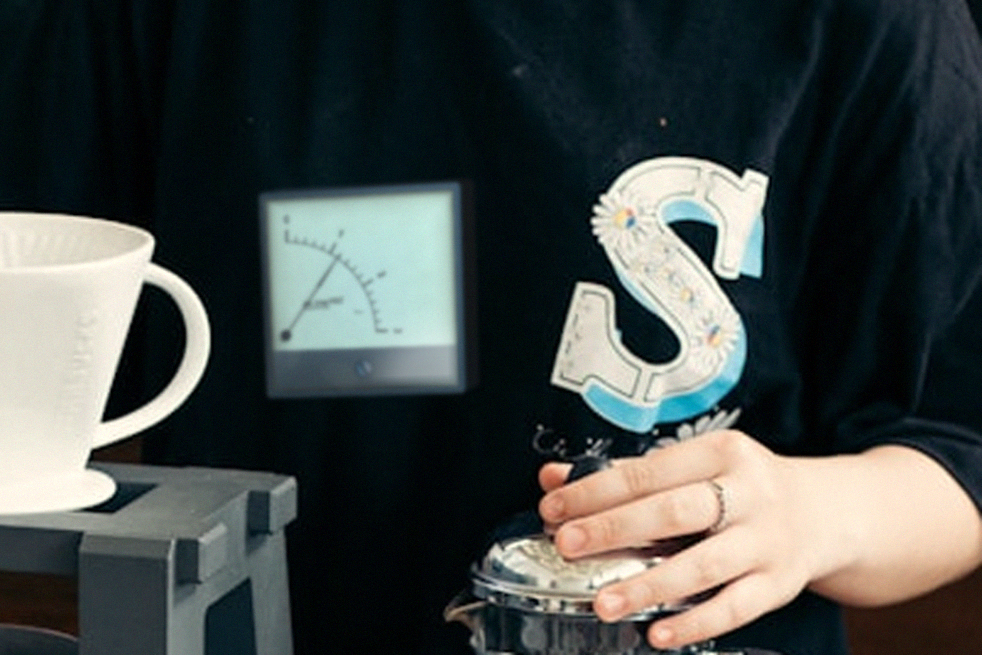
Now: 1.2
